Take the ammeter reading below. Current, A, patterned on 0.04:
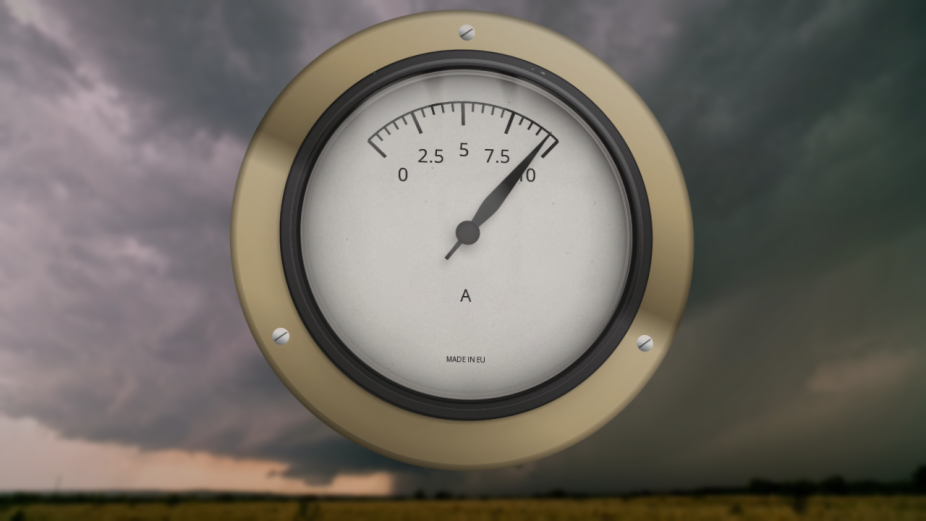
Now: 9.5
